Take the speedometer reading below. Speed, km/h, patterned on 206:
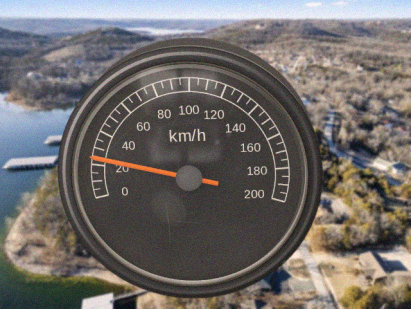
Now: 25
